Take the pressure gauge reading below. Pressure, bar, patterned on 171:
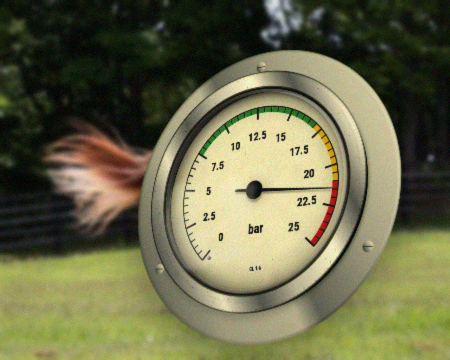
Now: 21.5
